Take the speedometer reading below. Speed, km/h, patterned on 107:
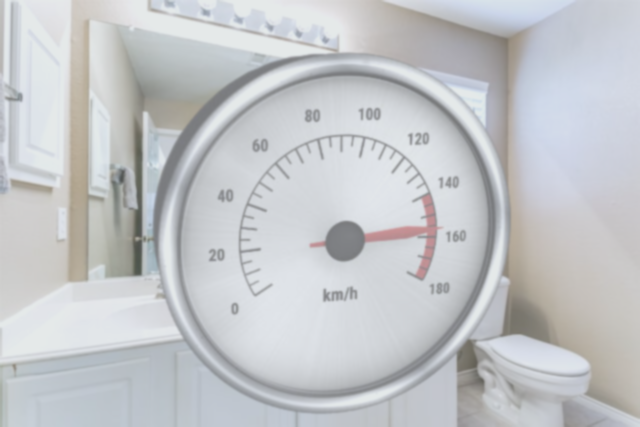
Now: 155
